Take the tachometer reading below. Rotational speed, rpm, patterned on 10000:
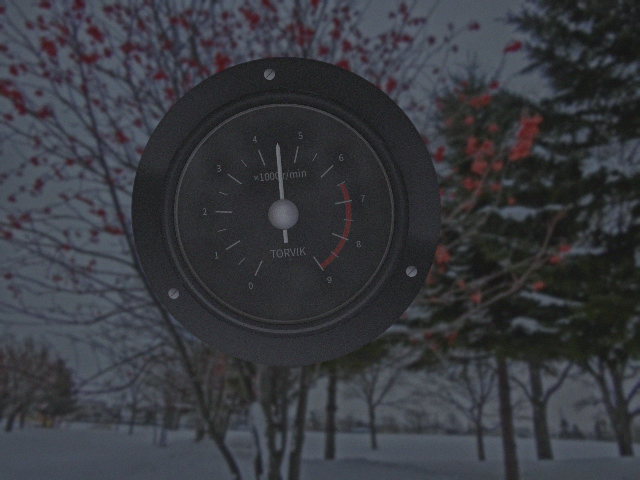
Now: 4500
